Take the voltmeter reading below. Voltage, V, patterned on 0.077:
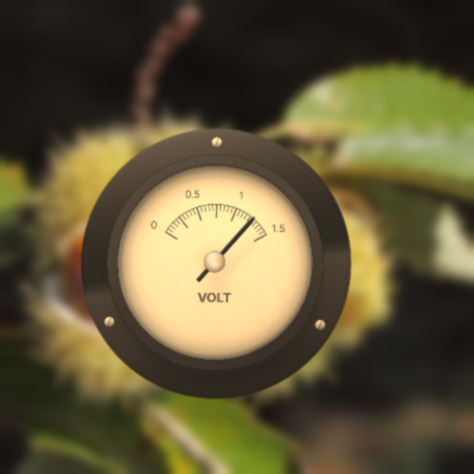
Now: 1.25
